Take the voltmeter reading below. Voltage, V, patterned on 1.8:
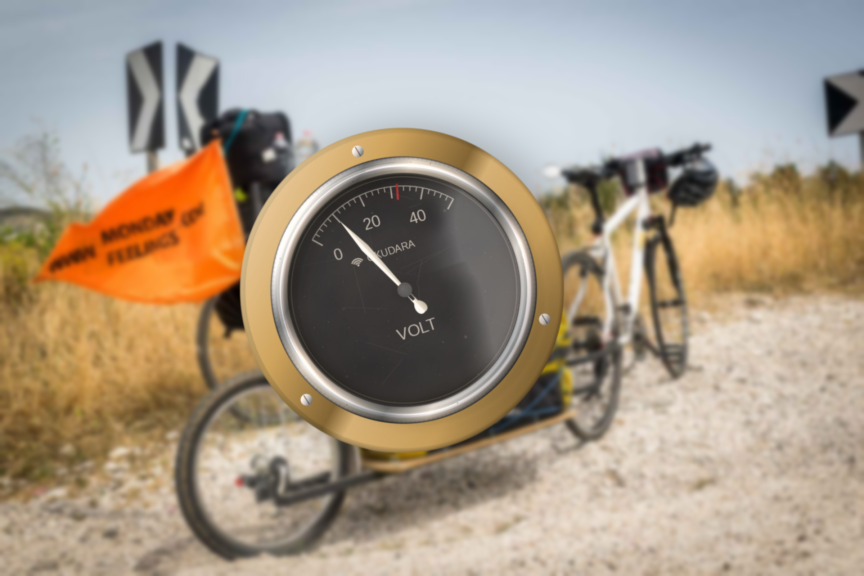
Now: 10
